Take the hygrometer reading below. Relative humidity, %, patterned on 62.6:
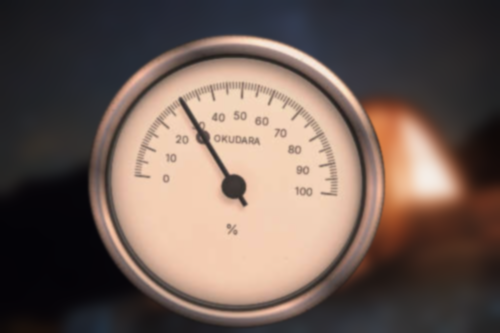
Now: 30
